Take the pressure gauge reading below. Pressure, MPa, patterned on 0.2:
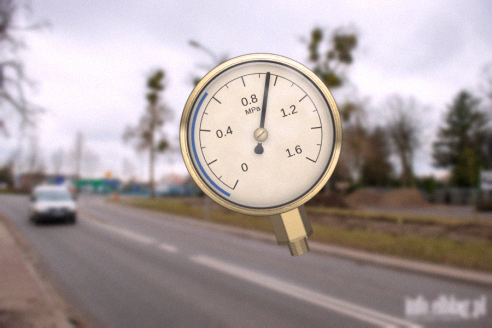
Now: 0.95
